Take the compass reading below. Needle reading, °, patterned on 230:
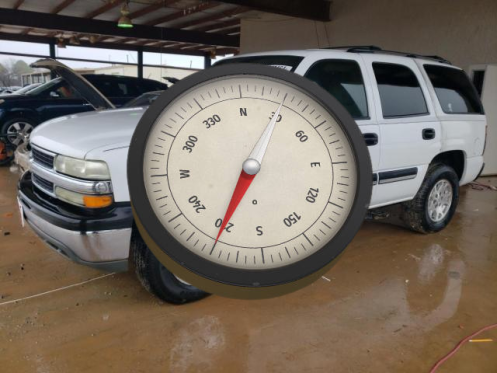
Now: 210
